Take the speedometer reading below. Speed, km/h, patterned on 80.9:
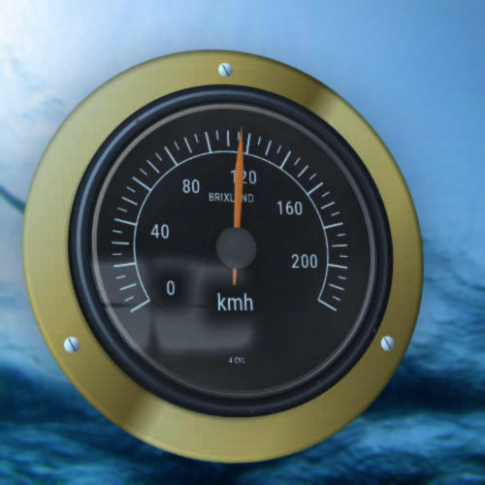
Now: 115
